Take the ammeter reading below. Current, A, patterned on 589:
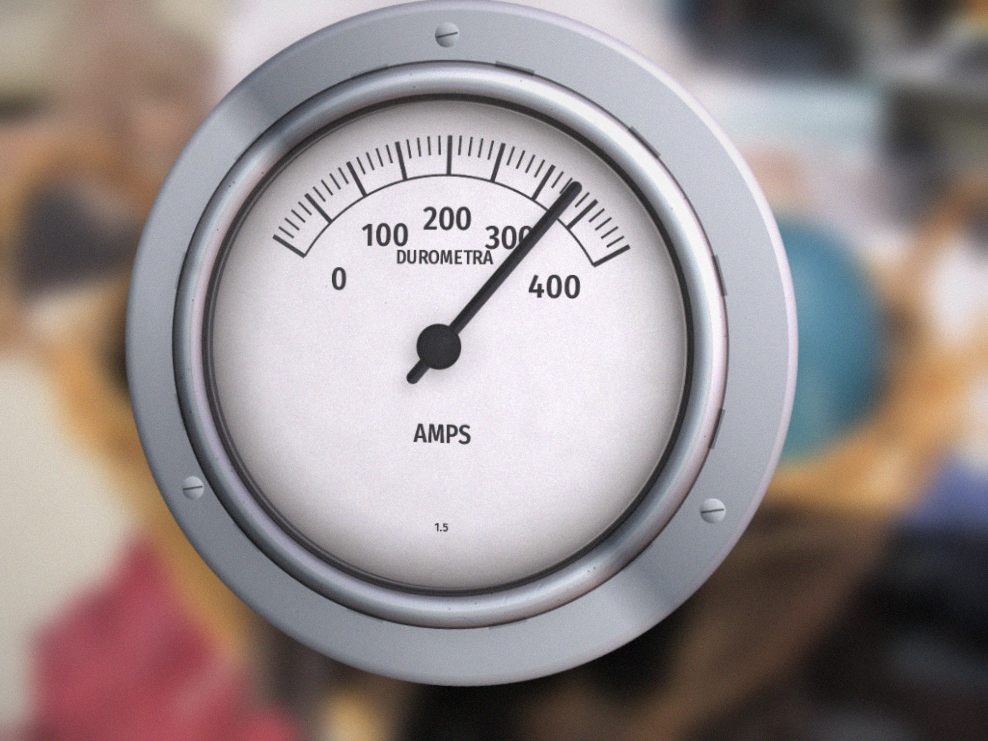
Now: 330
